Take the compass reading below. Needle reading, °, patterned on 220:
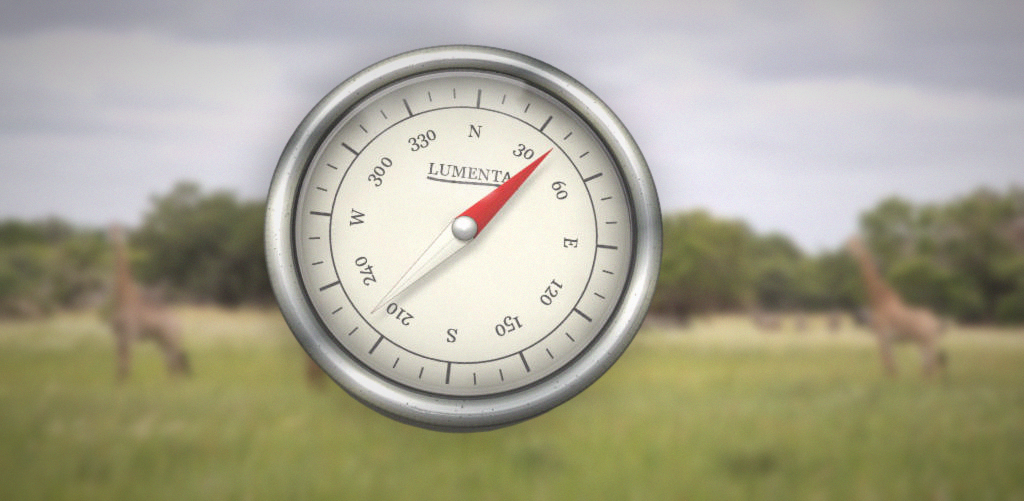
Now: 40
